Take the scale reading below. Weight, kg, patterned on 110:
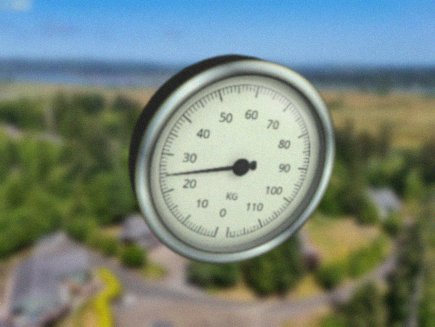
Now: 25
